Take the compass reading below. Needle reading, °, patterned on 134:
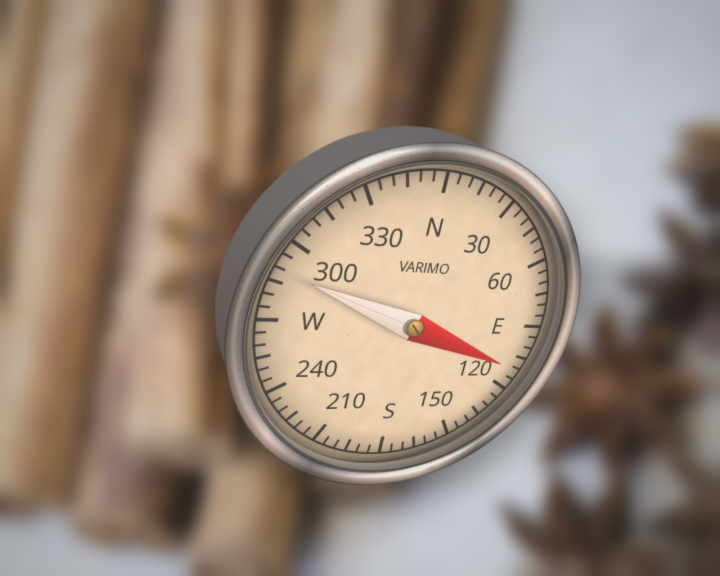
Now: 110
